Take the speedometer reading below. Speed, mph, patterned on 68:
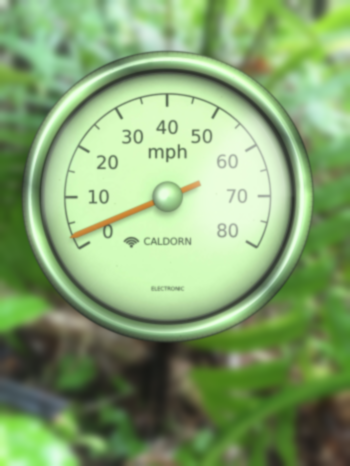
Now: 2.5
